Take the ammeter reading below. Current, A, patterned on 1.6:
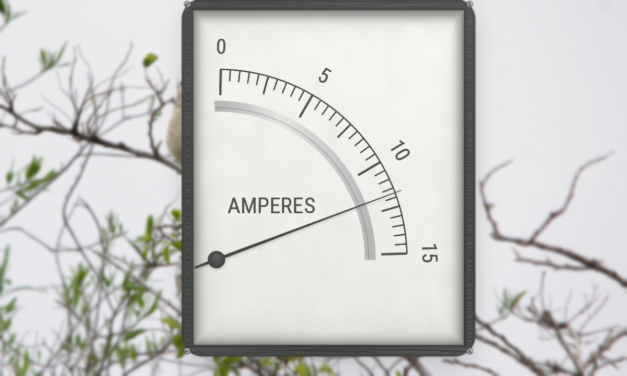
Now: 11.75
